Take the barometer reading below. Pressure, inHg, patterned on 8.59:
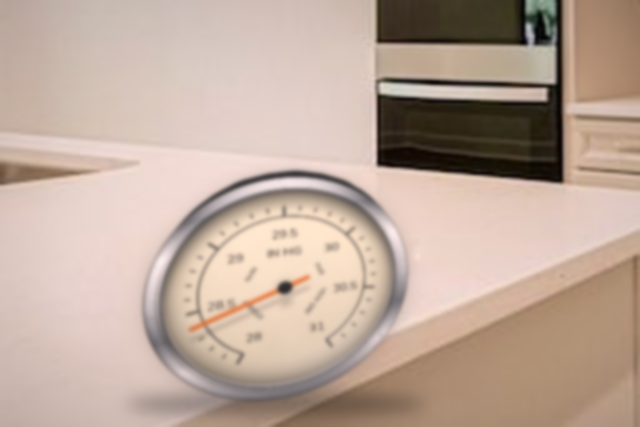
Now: 28.4
